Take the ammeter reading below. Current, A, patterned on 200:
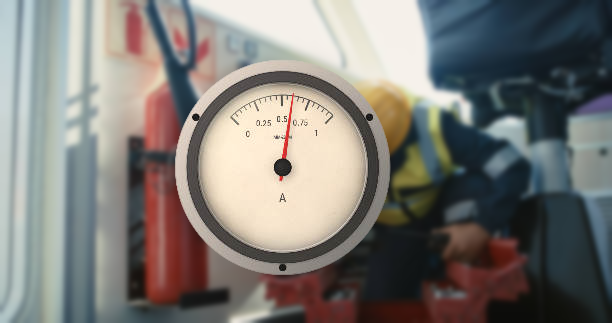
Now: 0.6
